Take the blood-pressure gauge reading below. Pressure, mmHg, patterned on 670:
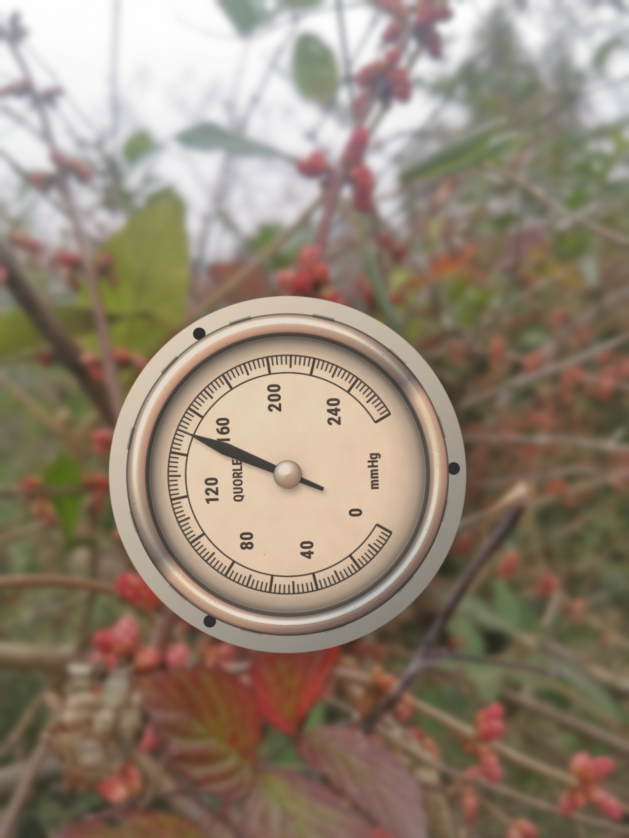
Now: 150
